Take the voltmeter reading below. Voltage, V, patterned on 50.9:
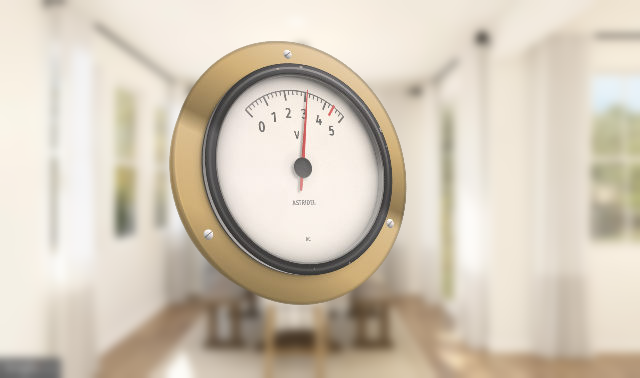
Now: 3
